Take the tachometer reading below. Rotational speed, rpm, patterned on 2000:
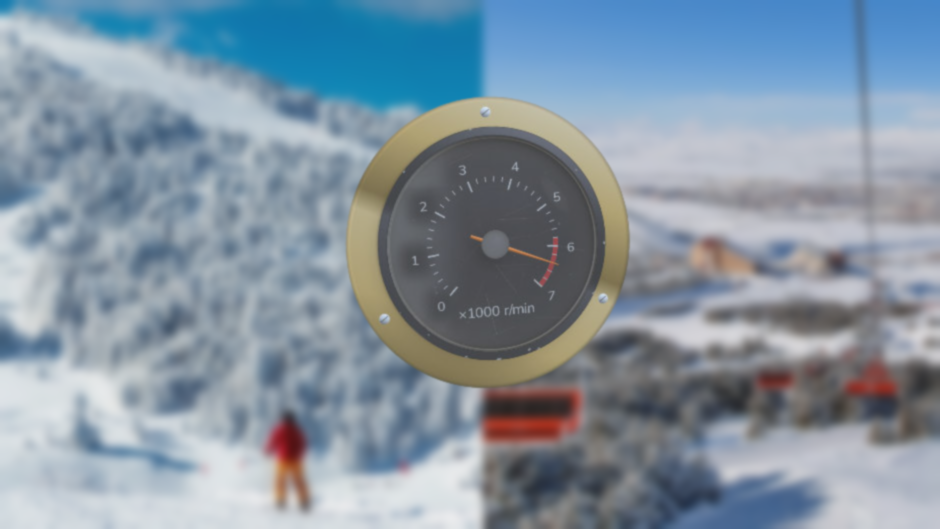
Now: 6400
